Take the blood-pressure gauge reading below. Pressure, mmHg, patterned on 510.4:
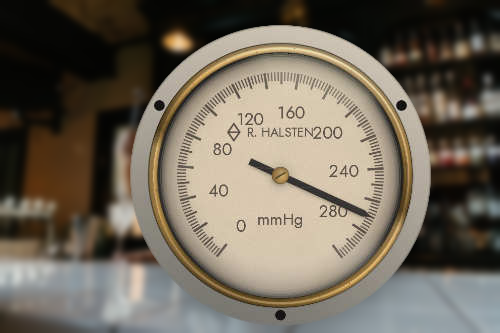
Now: 270
